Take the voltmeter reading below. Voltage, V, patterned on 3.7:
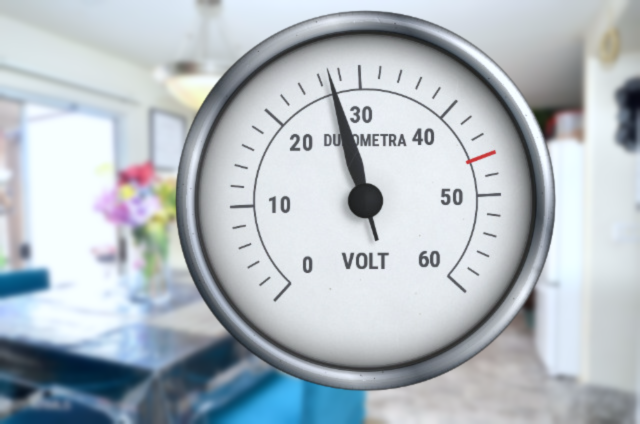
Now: 27
